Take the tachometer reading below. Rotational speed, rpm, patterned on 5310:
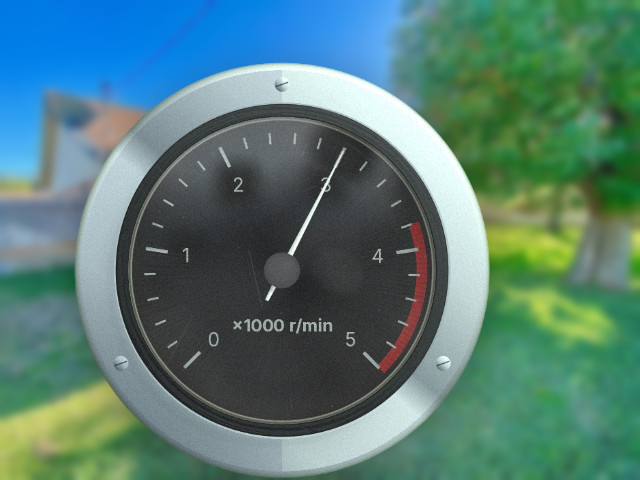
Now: 3000
